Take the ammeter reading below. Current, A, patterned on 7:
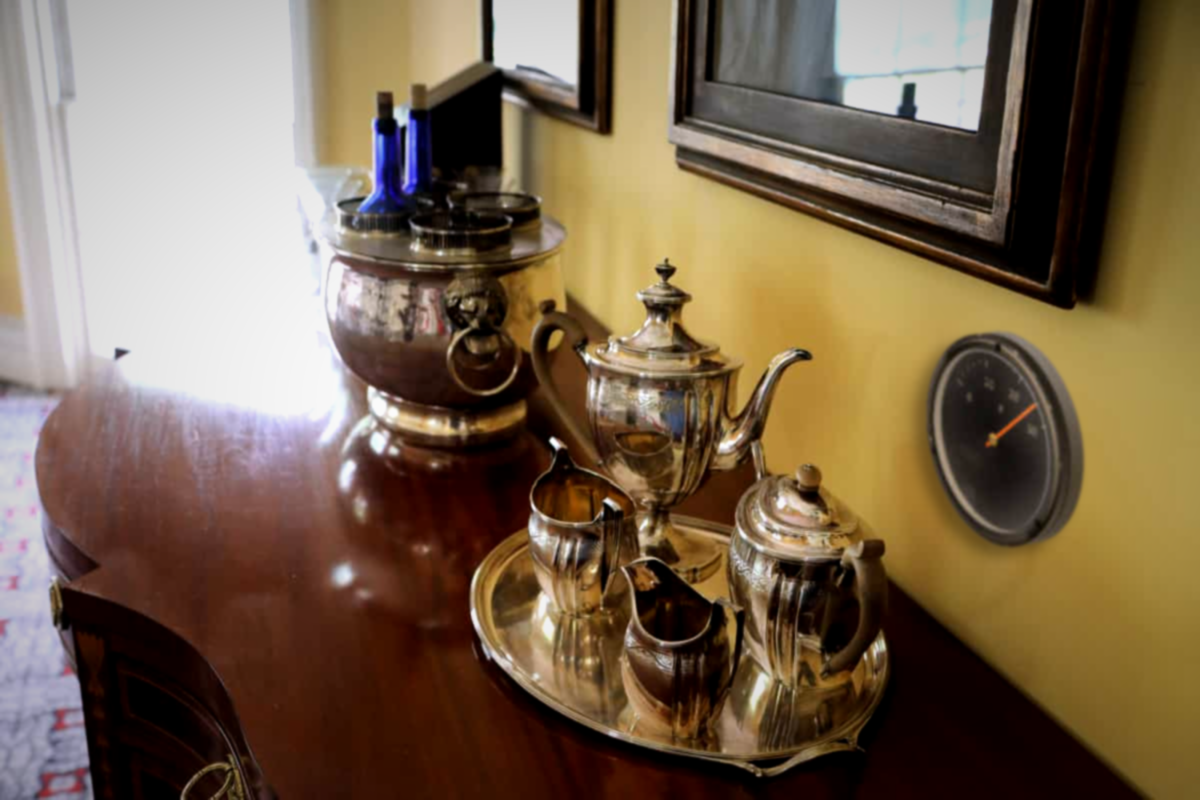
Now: 26
